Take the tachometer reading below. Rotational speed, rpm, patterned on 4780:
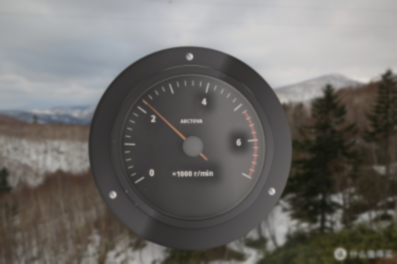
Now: 2200
